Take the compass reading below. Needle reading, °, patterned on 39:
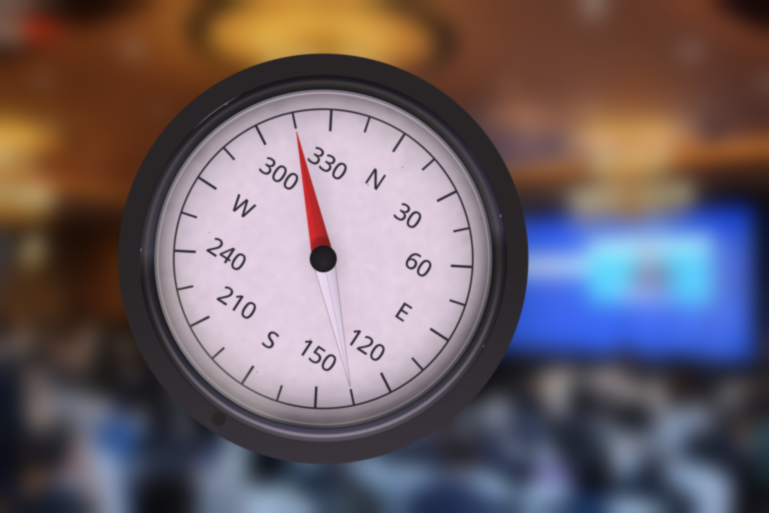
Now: 315
